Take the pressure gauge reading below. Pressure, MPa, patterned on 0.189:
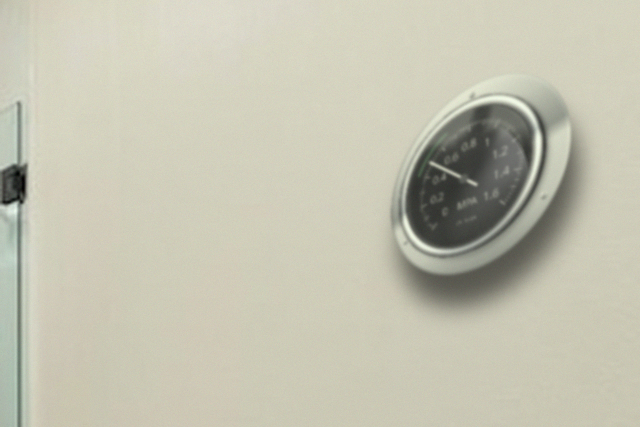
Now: 0.5
